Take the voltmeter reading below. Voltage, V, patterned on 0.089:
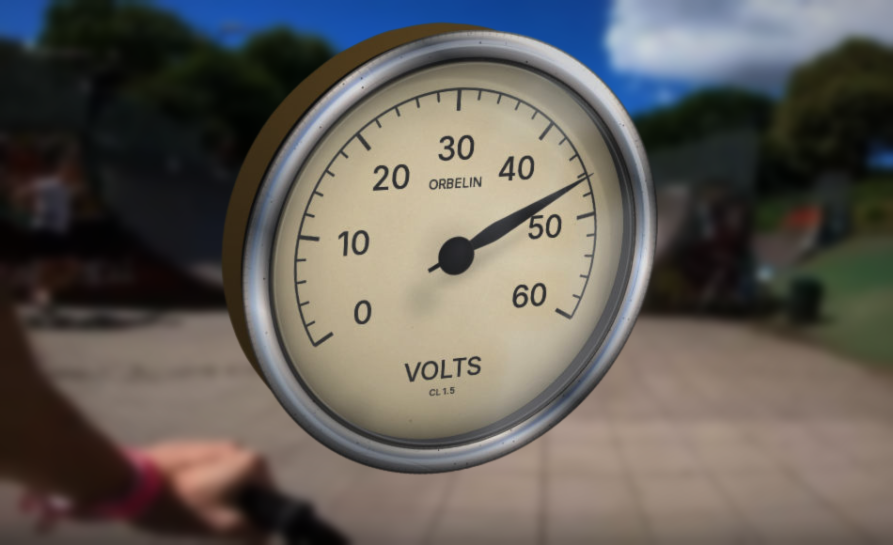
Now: 46
